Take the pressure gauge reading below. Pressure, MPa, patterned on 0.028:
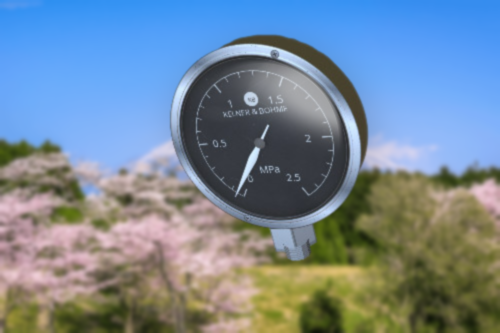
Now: 0.05
